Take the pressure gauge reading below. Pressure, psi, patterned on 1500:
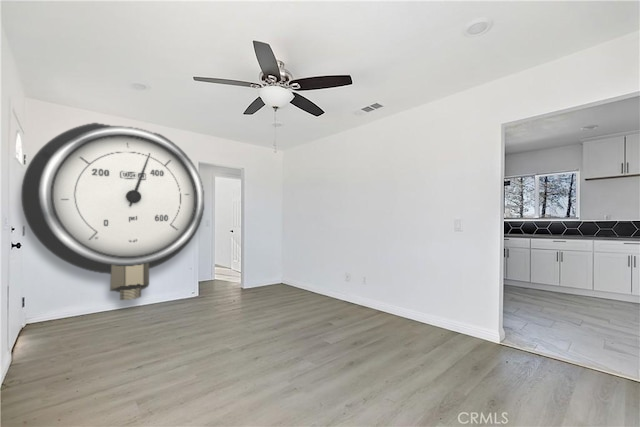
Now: 350
